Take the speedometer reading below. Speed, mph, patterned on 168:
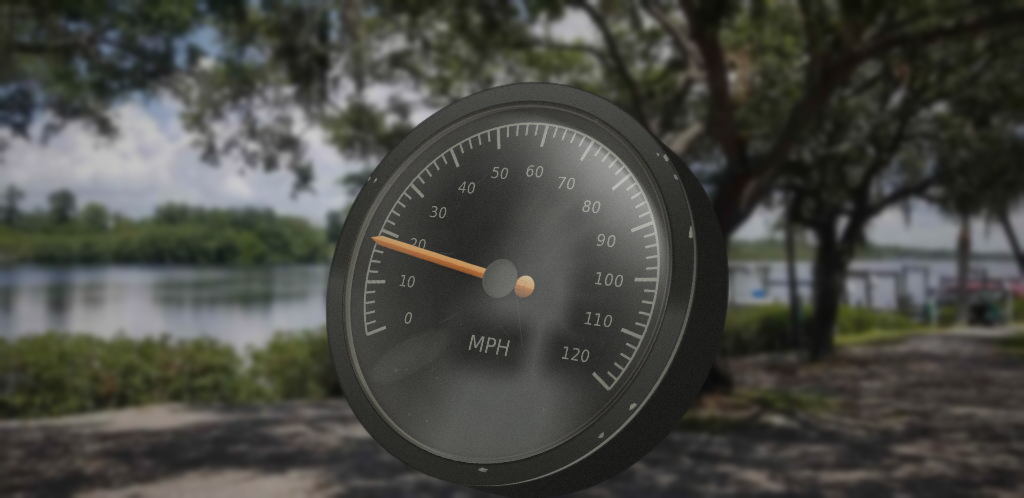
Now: 18
